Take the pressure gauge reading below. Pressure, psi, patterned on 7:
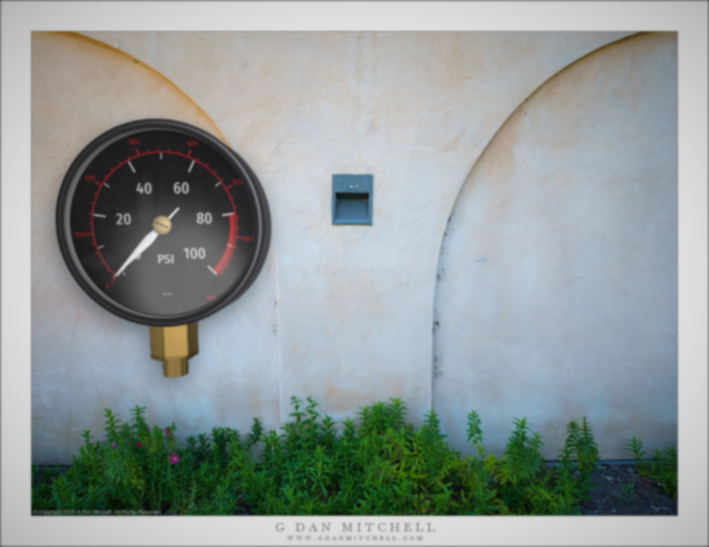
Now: 0
